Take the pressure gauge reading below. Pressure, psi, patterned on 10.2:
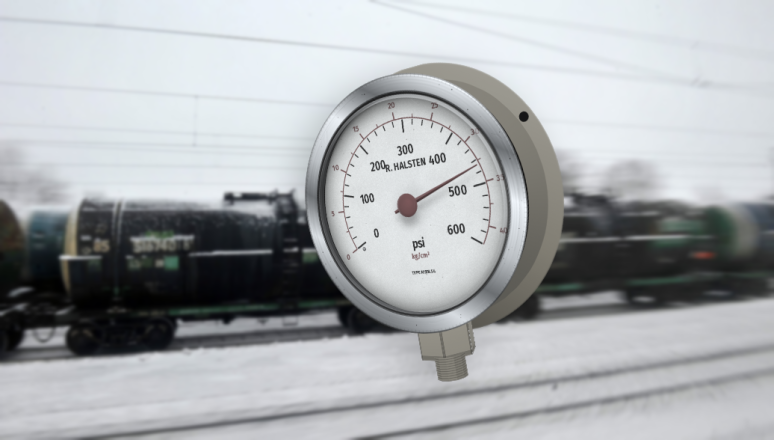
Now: 470
